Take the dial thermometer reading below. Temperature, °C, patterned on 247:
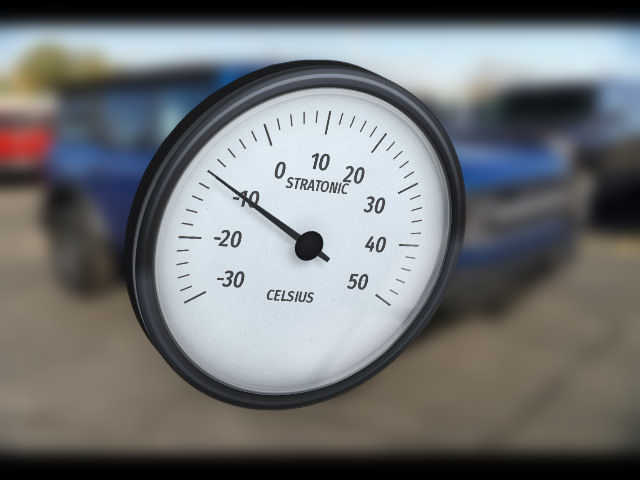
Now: -10
